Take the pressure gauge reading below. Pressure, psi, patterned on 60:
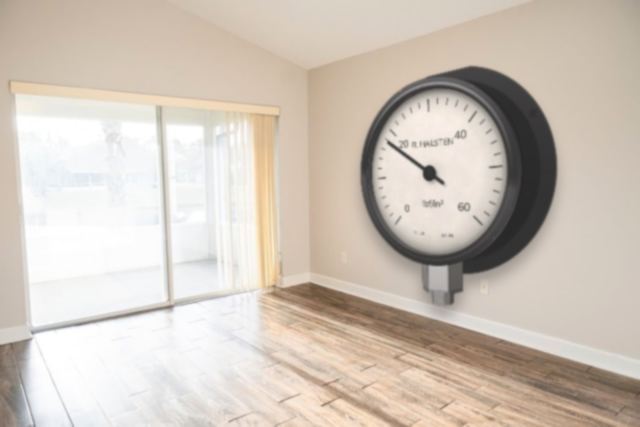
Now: 18
